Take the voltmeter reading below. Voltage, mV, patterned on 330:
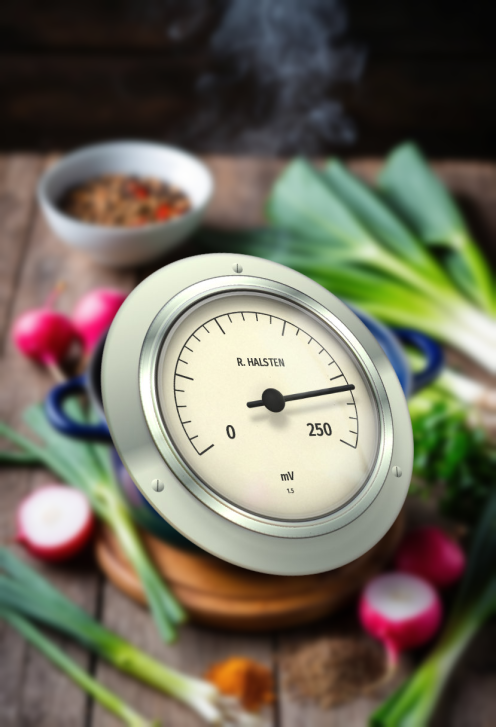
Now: 210
